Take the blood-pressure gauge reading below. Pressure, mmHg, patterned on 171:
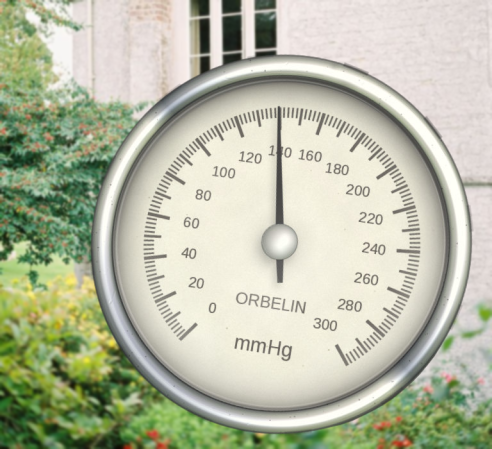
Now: 140
